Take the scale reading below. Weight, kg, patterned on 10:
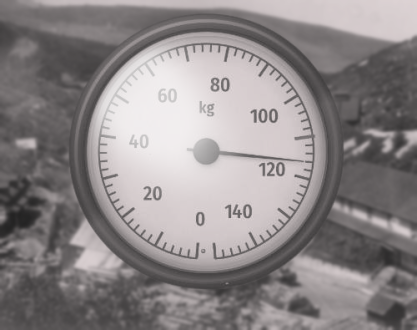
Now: 116
